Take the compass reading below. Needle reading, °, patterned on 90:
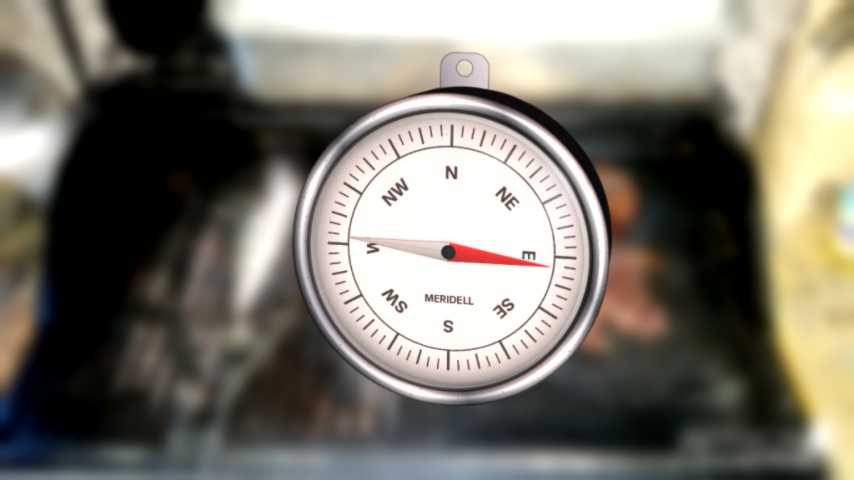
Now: 95
